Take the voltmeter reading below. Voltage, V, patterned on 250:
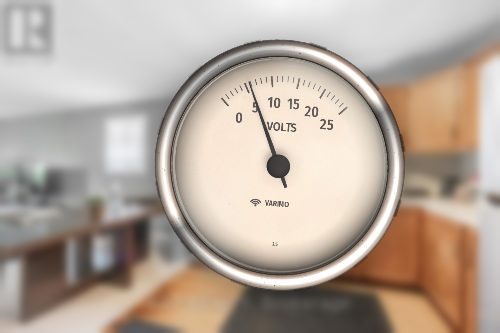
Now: 6
